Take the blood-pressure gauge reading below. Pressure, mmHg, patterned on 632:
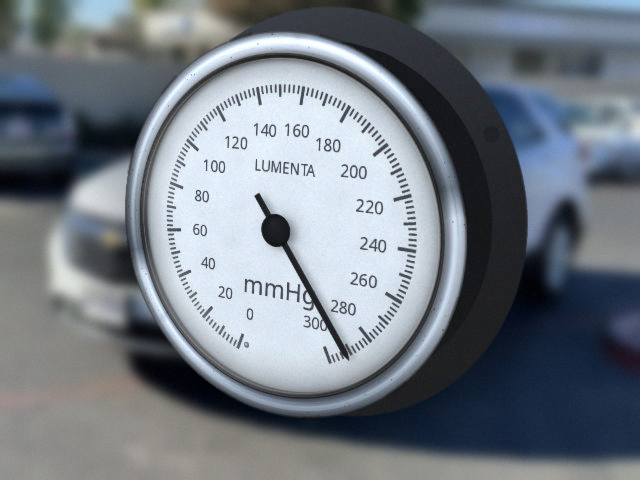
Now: 290
